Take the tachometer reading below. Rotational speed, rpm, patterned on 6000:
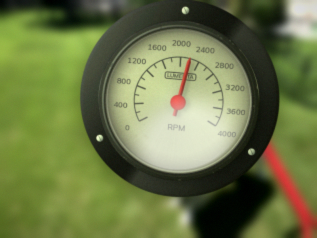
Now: 2200
